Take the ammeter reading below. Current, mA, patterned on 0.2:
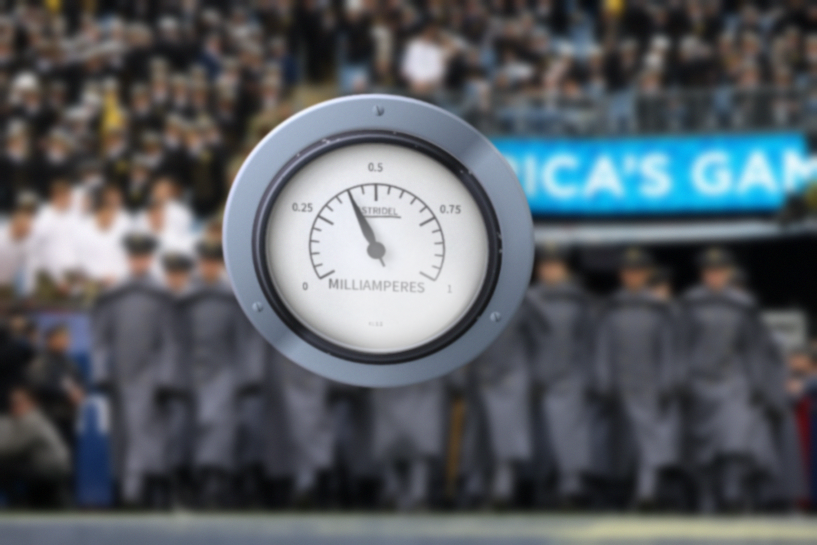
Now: 0.4
